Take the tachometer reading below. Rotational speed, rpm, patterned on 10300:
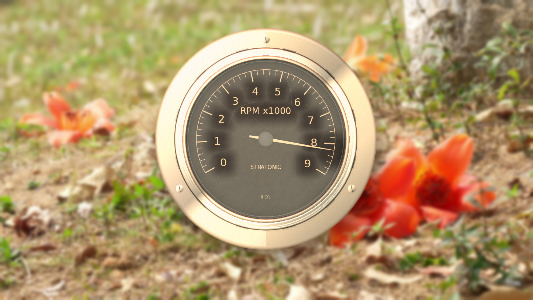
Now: 8200
